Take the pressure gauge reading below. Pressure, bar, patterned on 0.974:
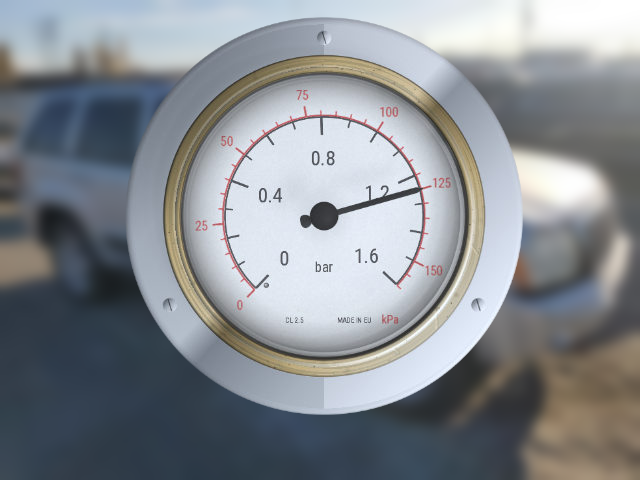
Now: 1.25
